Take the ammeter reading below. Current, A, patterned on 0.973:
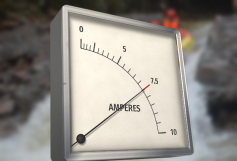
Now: 7.5
